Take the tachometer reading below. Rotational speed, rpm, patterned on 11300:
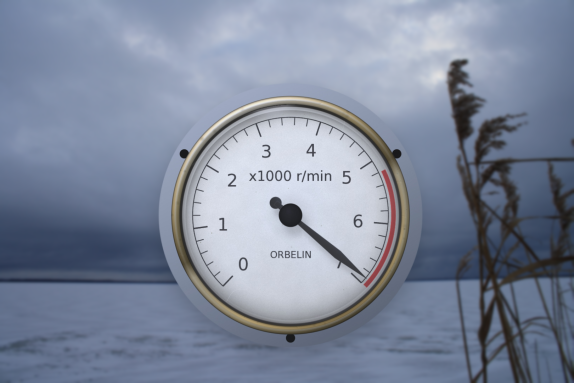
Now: 6900
